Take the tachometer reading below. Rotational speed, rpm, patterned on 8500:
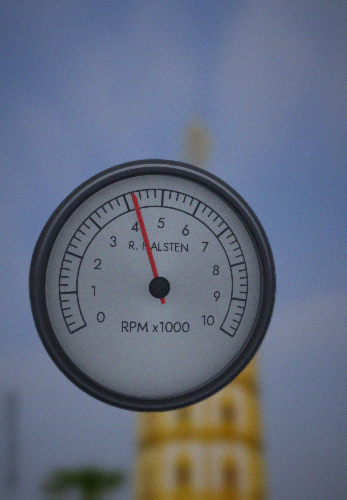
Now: 4200
